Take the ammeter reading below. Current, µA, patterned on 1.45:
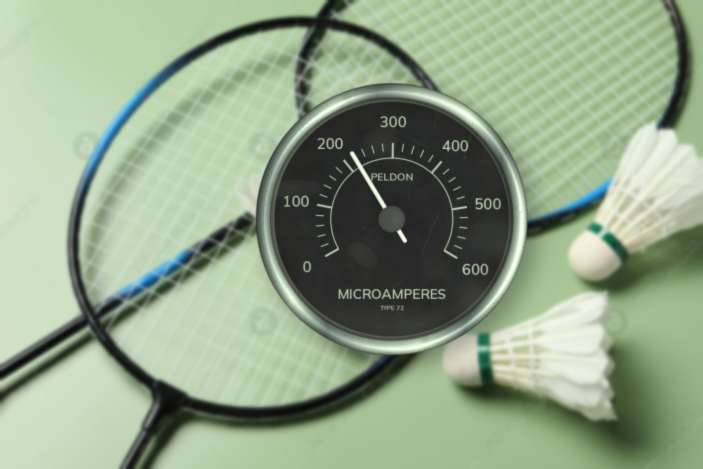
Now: 220
